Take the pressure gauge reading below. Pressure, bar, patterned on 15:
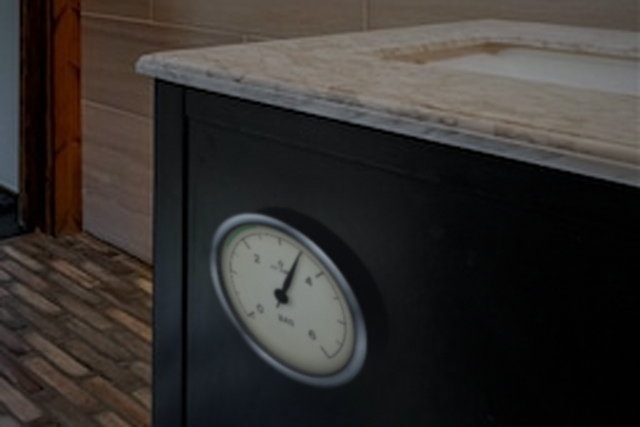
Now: 3.5
